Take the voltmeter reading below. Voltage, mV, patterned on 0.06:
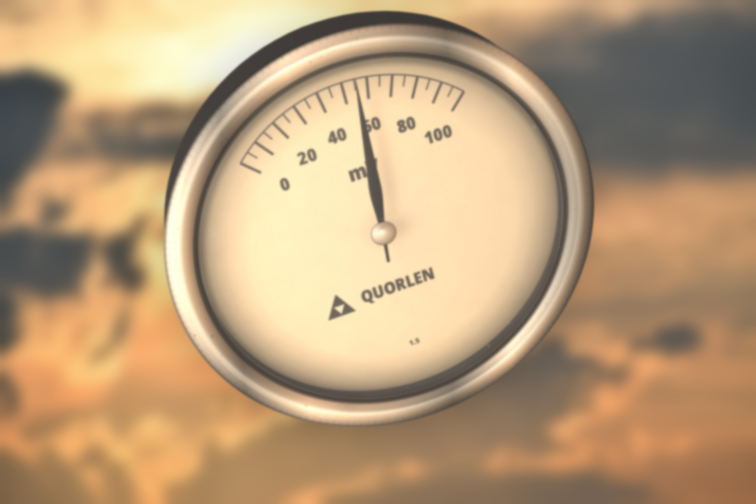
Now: 55
